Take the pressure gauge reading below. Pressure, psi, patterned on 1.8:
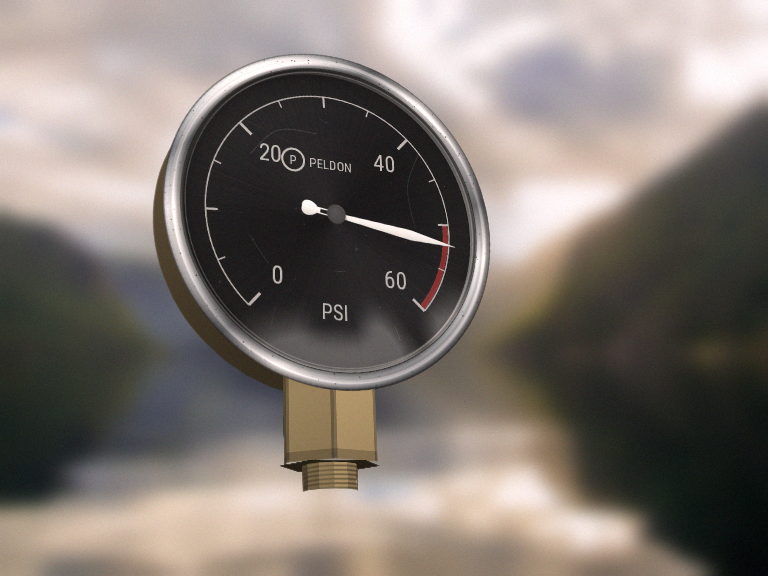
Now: 52.5
